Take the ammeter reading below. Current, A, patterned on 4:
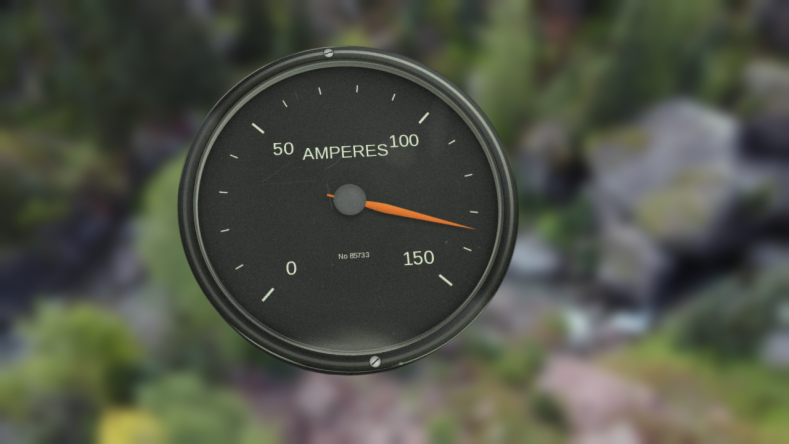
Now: 135
